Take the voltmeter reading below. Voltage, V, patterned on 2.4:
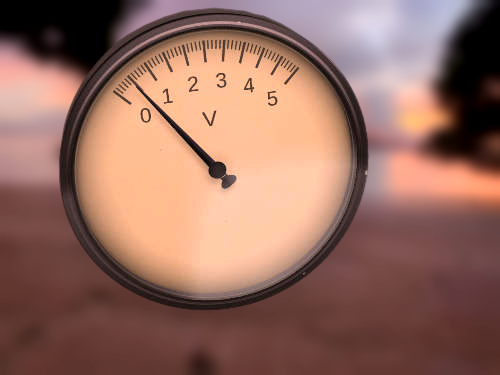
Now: 0.5
